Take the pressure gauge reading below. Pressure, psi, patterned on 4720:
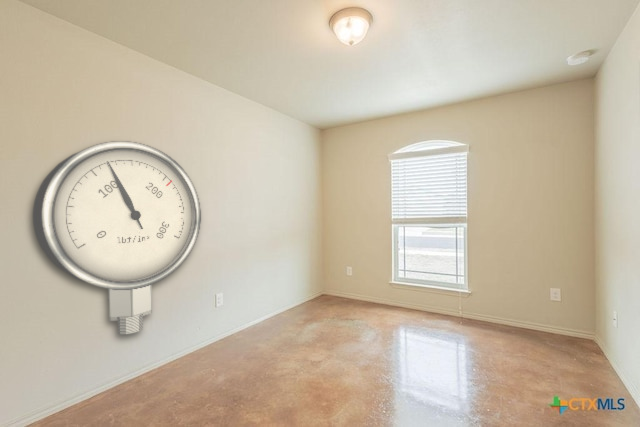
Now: 120
